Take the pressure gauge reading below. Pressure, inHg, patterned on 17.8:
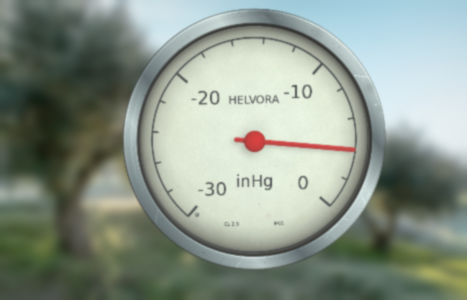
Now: -4
